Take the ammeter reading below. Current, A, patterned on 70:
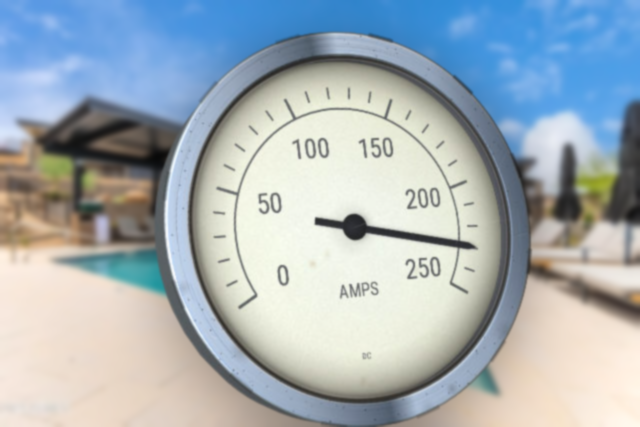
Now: 230
